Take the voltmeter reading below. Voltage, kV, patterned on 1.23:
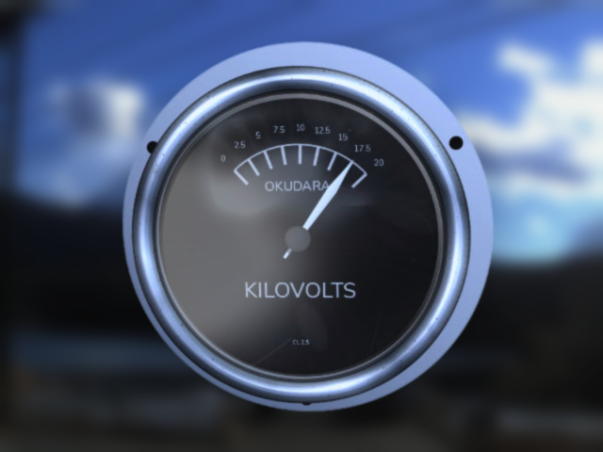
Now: 17.5
